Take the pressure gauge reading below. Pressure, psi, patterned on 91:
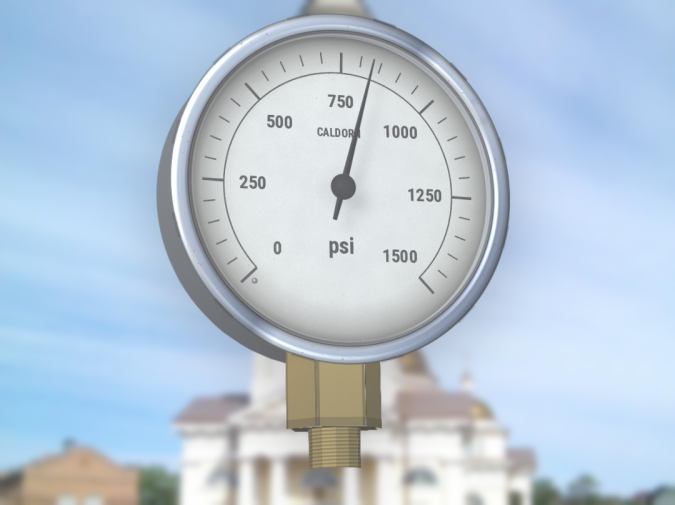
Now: 825
